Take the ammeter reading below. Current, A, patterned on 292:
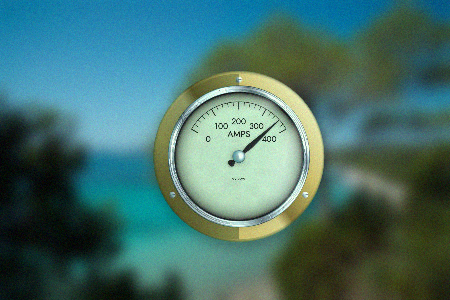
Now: 360
